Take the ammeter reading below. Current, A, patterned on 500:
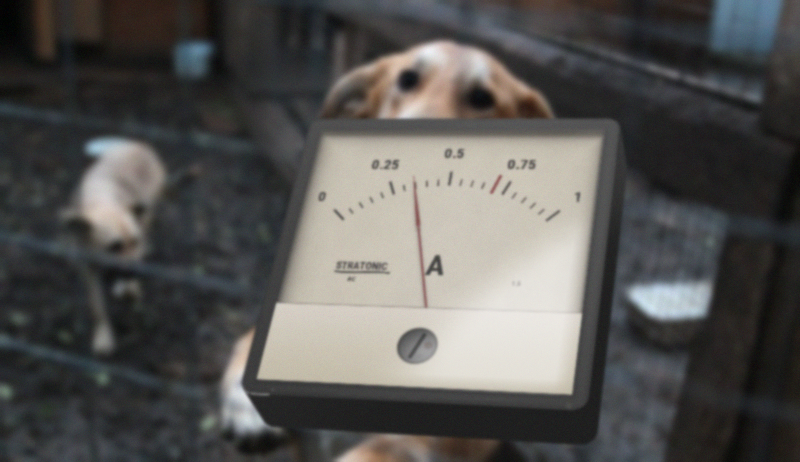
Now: 0.35
